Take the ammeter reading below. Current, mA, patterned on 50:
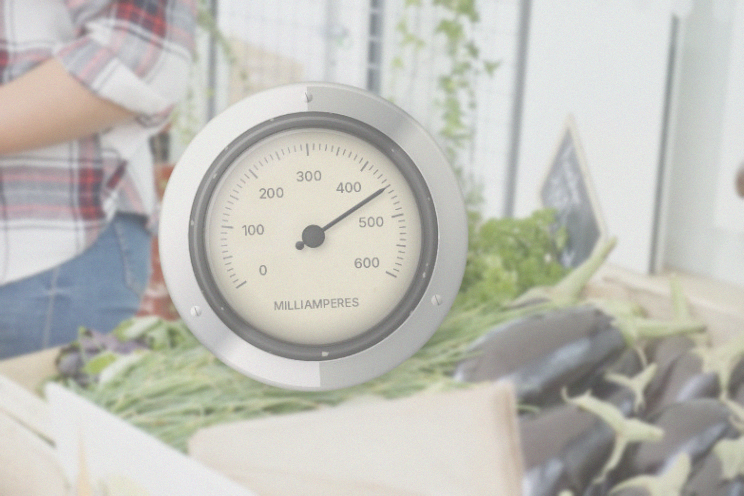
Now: 450
